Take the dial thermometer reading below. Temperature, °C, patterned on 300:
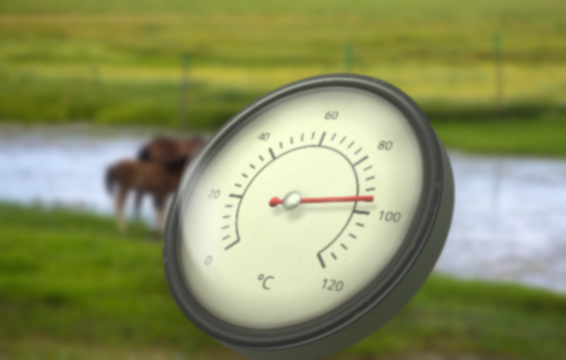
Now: 96
